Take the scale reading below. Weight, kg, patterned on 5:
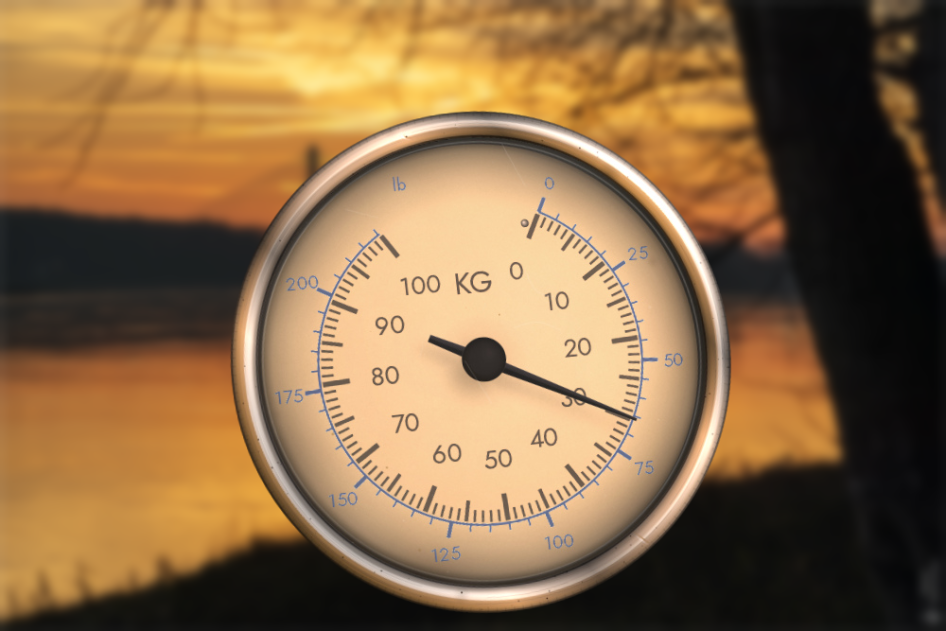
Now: 30
